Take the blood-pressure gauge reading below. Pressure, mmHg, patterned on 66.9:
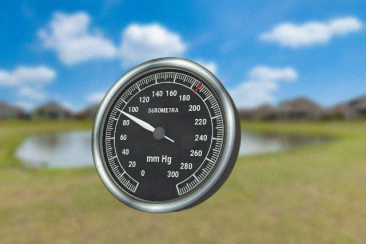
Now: 90
